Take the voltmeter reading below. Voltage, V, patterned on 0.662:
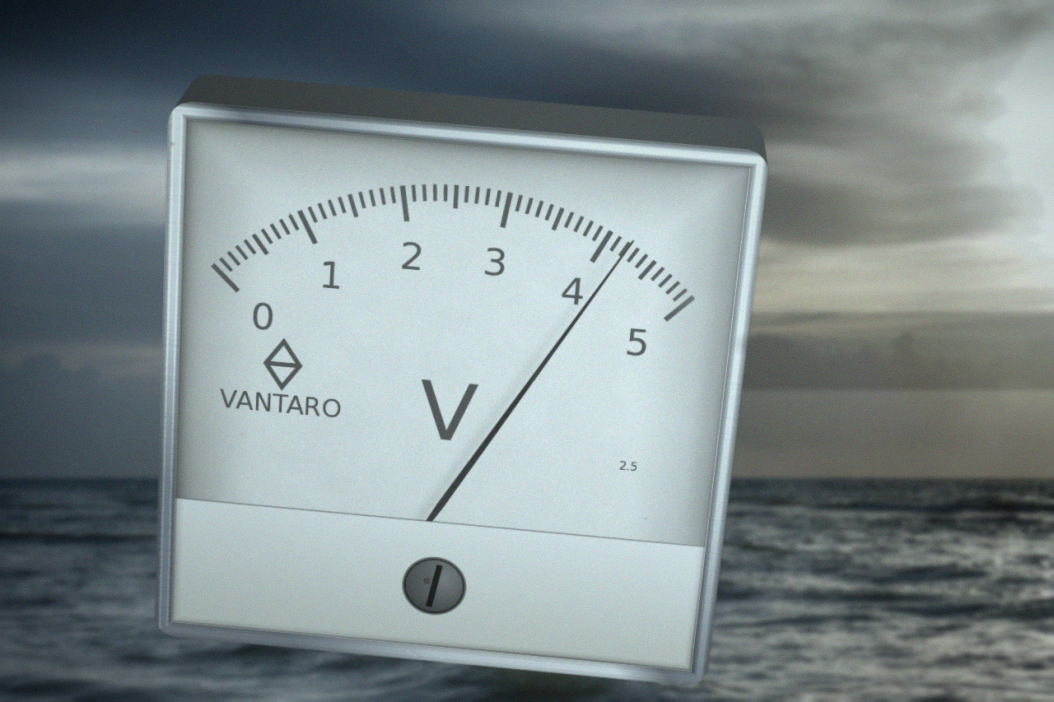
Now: 4.2
